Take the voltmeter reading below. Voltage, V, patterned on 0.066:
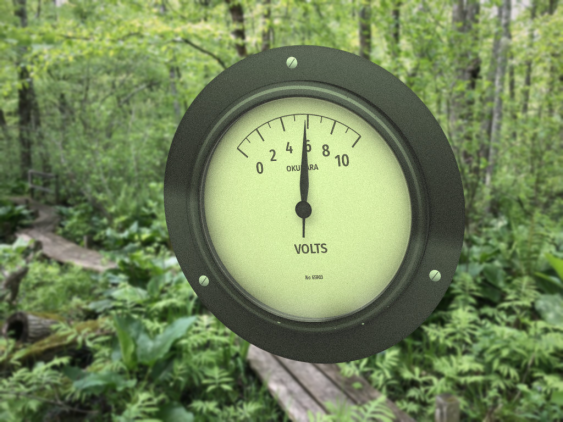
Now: 6
